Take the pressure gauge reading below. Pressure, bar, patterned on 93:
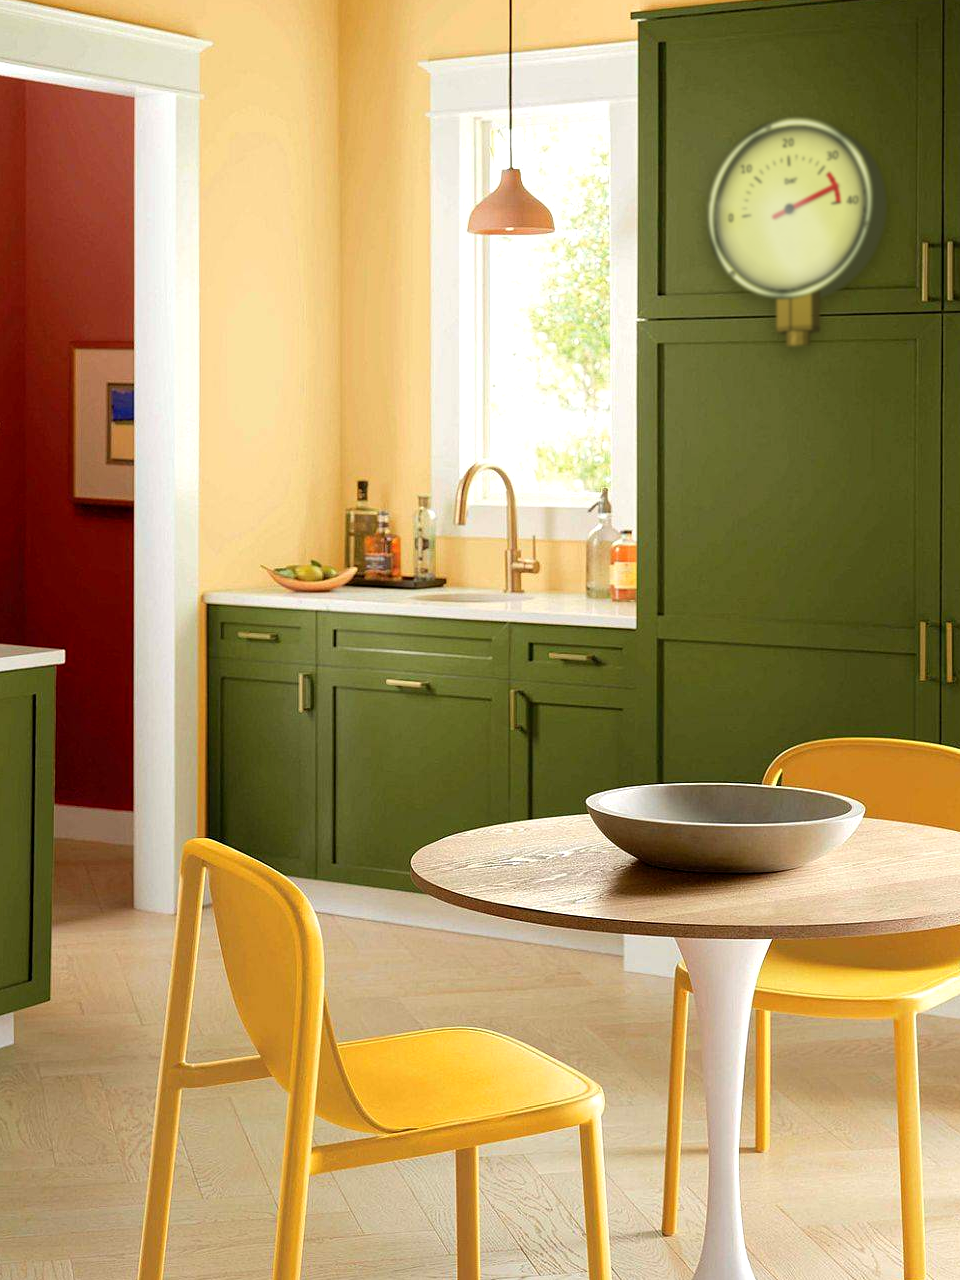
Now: 36
